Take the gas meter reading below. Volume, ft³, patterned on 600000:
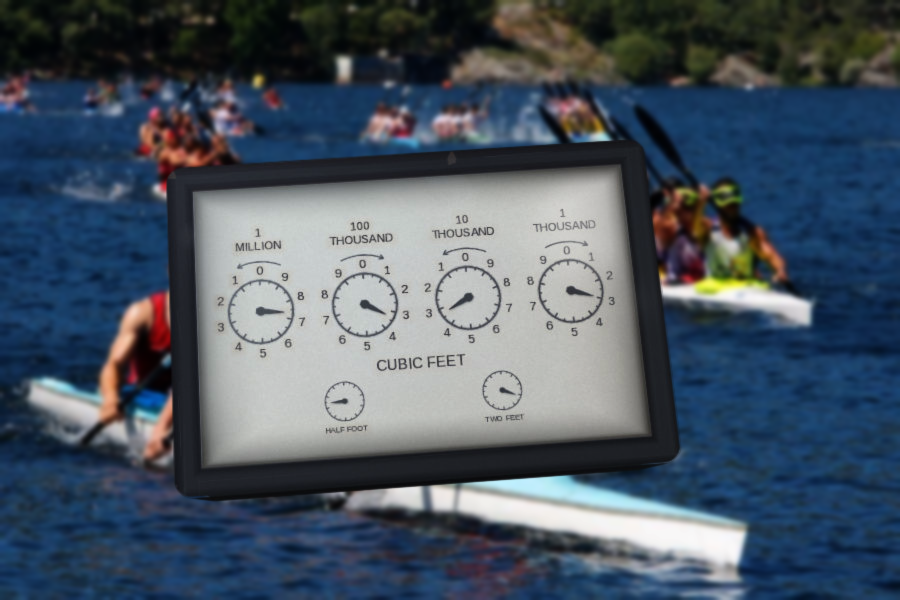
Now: 733300
